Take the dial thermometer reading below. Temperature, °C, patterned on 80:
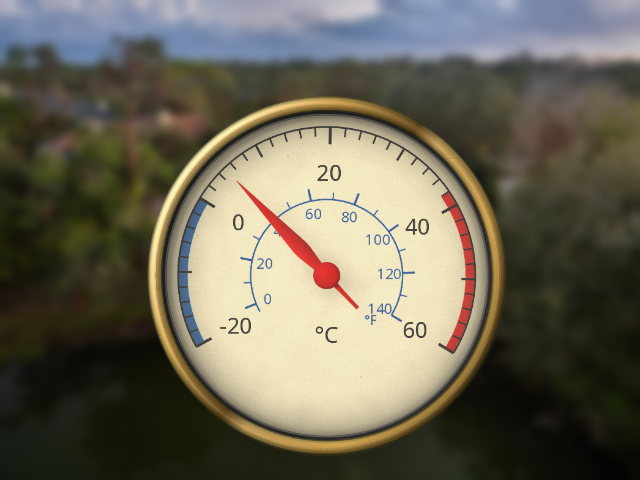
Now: 5
